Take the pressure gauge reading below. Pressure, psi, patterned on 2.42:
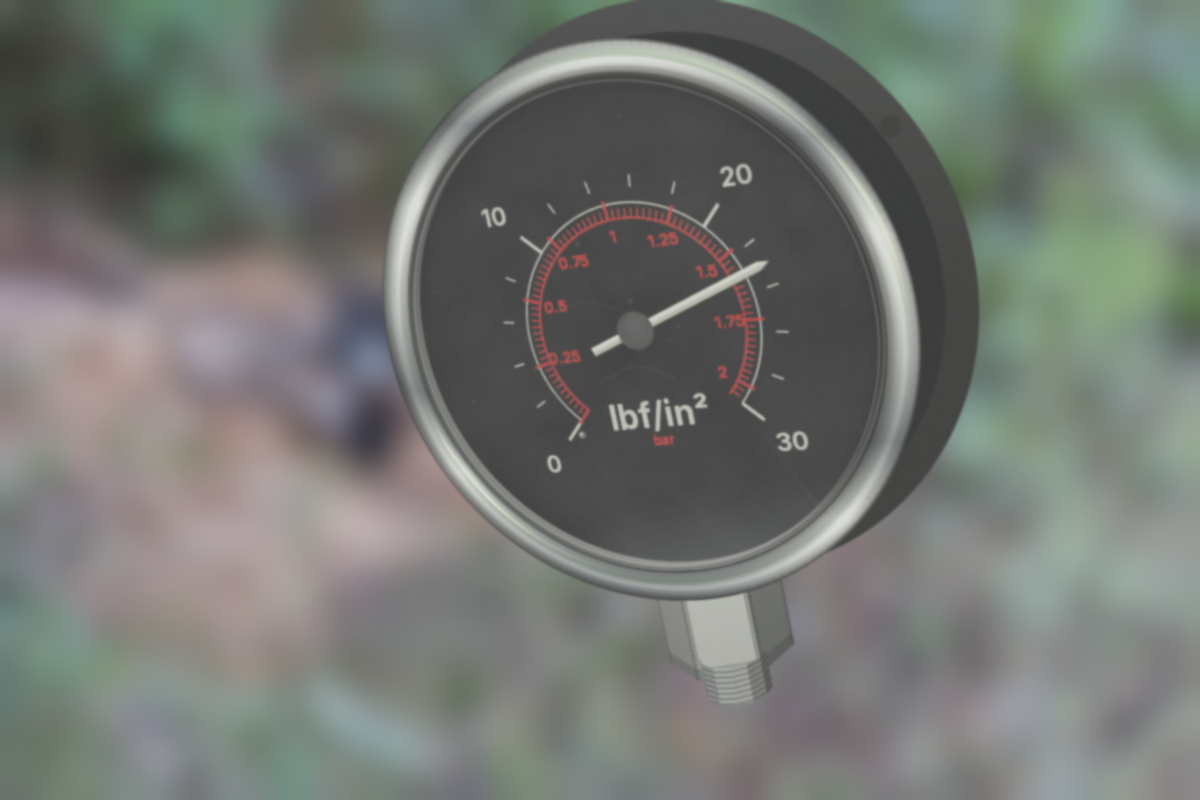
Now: 23
